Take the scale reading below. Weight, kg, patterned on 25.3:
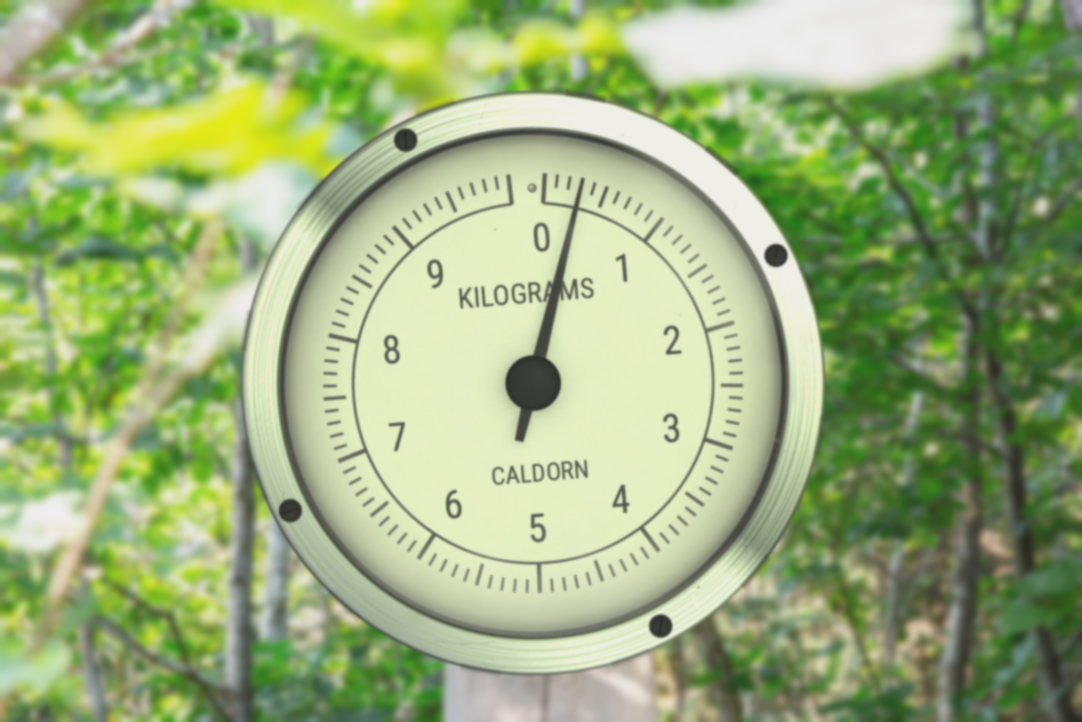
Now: 0.3
